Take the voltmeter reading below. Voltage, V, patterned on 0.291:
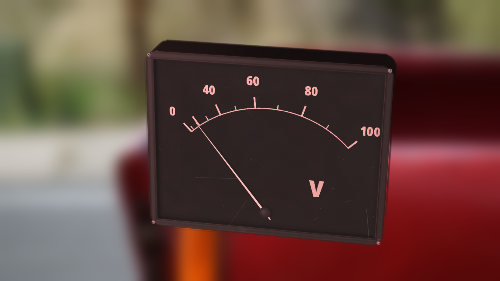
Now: 20
